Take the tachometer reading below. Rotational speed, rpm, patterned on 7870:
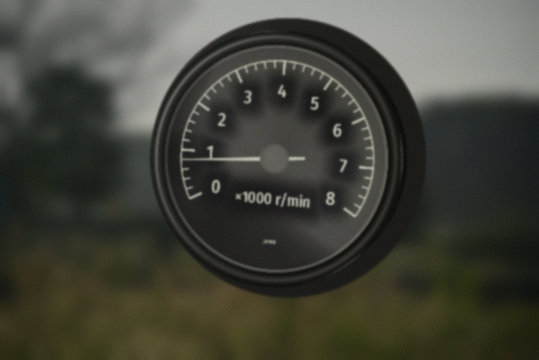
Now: 800
